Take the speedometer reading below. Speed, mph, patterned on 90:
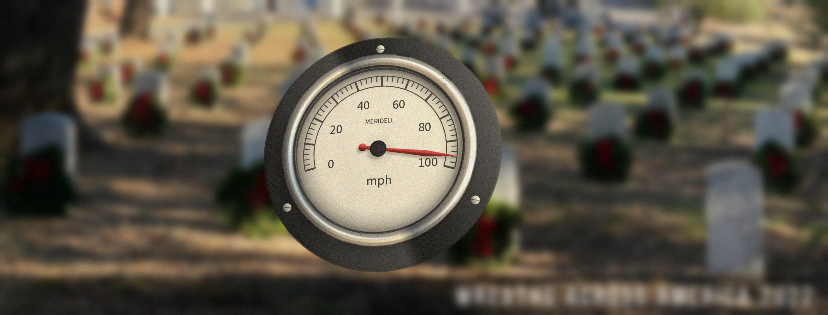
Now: 96
